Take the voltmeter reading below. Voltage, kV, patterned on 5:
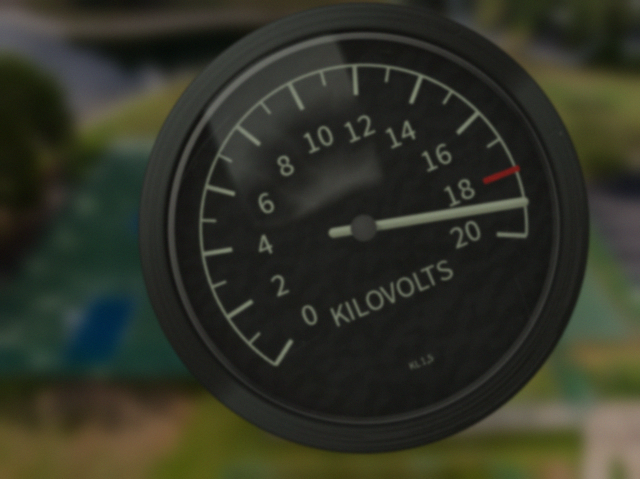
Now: 19
